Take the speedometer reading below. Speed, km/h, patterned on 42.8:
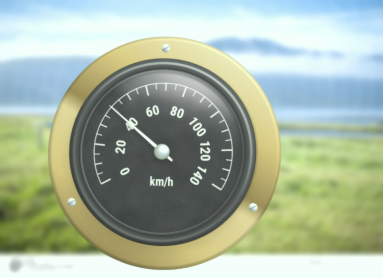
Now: 40
